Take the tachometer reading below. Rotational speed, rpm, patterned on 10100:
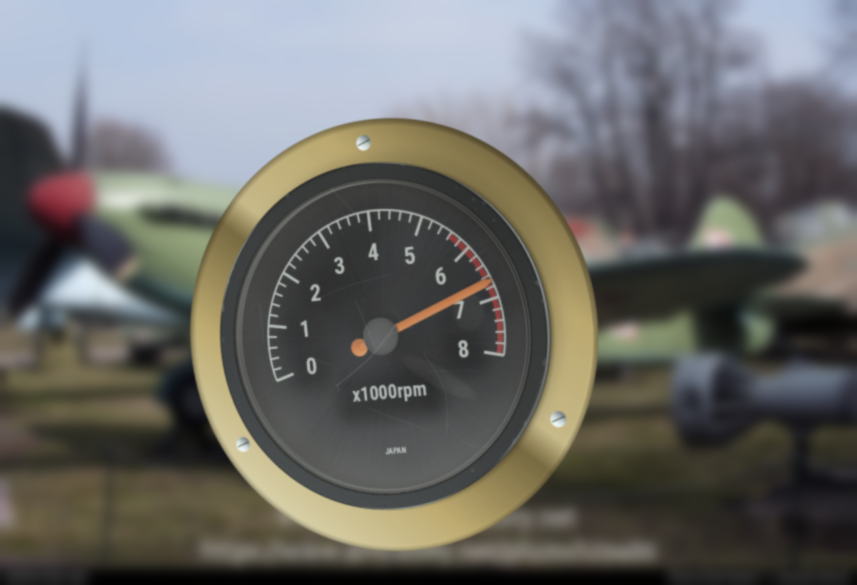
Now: 6700
